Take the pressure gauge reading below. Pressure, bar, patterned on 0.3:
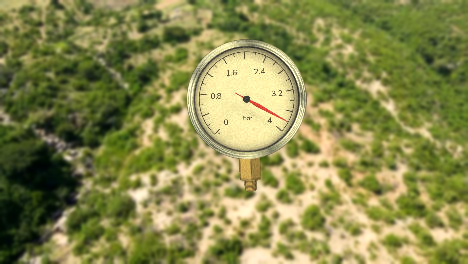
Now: 3.8
